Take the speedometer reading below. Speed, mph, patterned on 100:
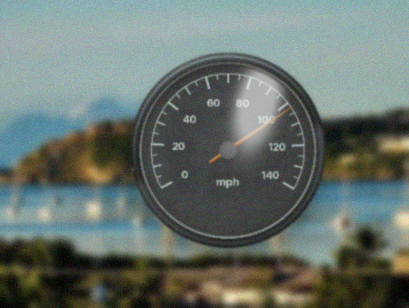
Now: 102.5
